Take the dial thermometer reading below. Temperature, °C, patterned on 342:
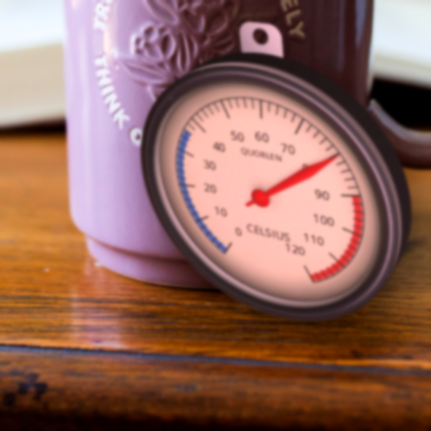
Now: 80
